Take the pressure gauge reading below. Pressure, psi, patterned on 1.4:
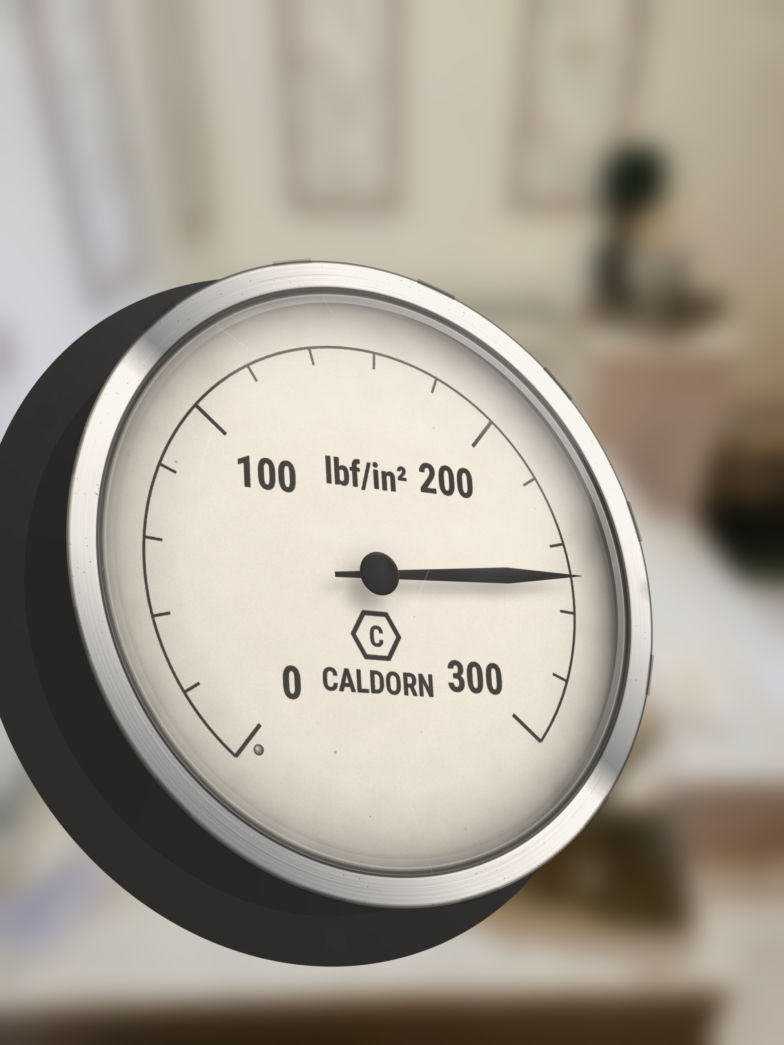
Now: 250
